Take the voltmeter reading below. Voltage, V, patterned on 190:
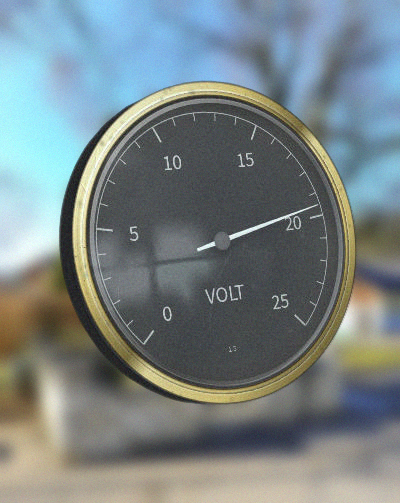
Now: 19.5
